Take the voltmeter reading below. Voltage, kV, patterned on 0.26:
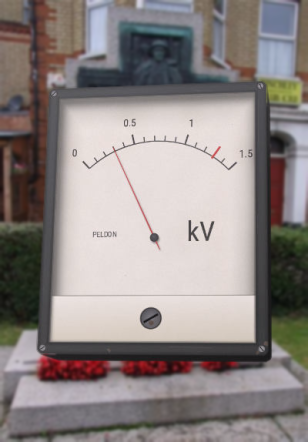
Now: 0.3
